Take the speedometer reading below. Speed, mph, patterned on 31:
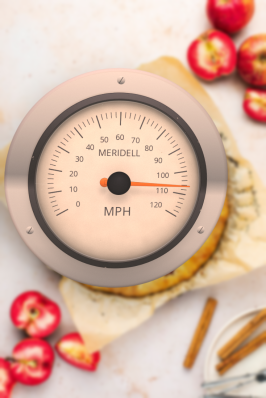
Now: 106
